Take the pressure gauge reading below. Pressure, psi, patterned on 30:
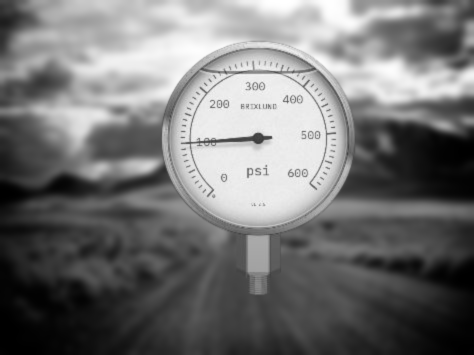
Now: 100
